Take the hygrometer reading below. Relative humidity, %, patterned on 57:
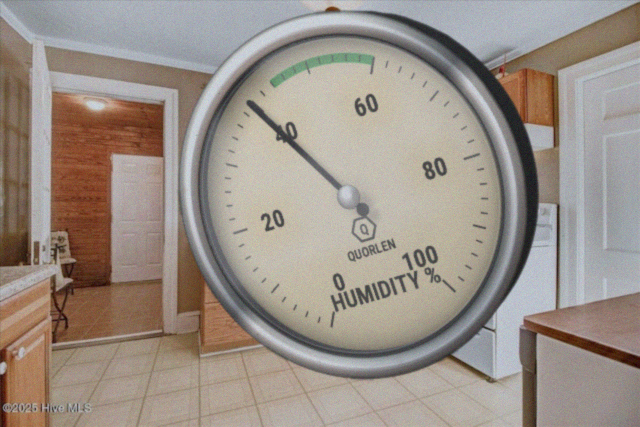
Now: 40
